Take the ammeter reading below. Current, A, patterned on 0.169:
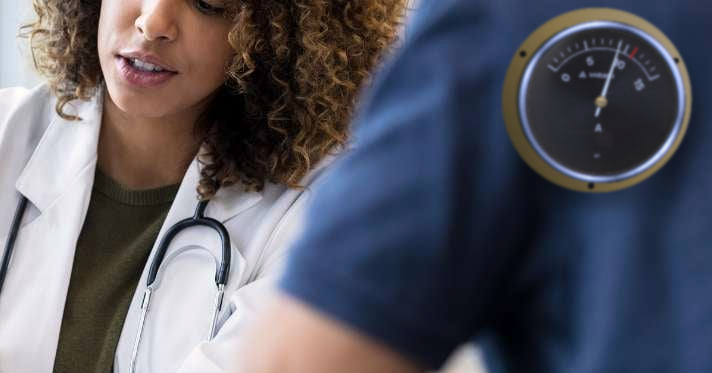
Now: 9
